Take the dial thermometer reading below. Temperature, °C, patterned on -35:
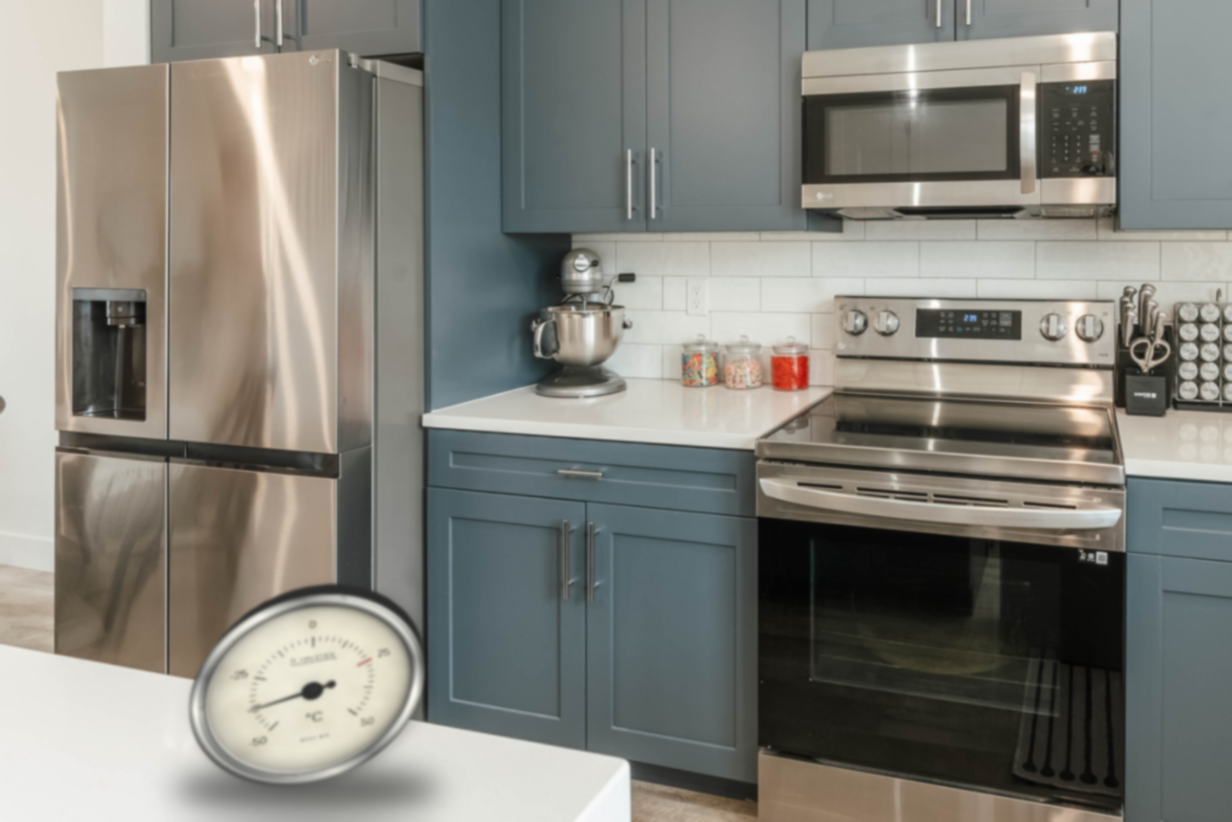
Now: -37.5
